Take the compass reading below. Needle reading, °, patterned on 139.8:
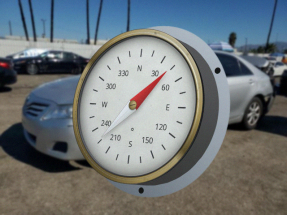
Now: 45
